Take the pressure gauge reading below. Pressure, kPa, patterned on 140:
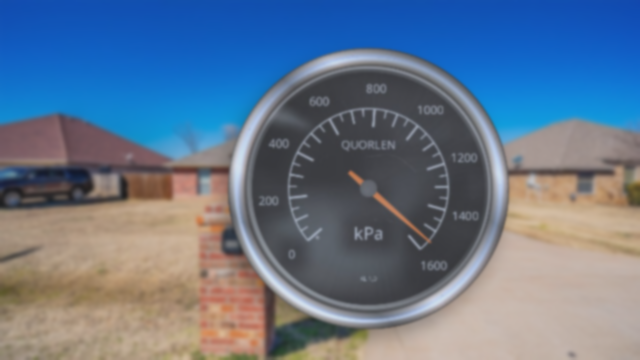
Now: 1550
